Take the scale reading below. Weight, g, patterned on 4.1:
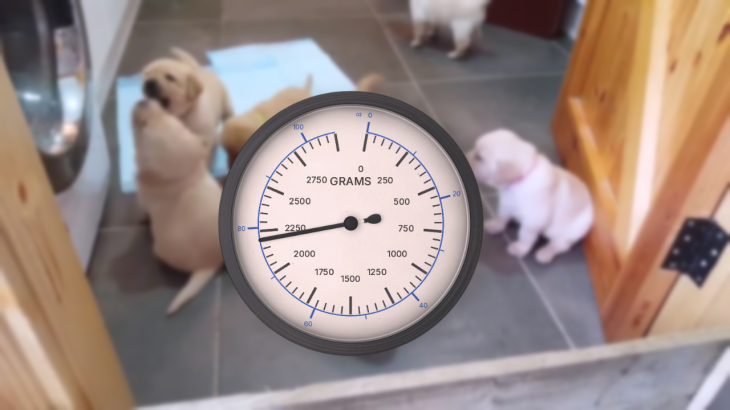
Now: 2200
